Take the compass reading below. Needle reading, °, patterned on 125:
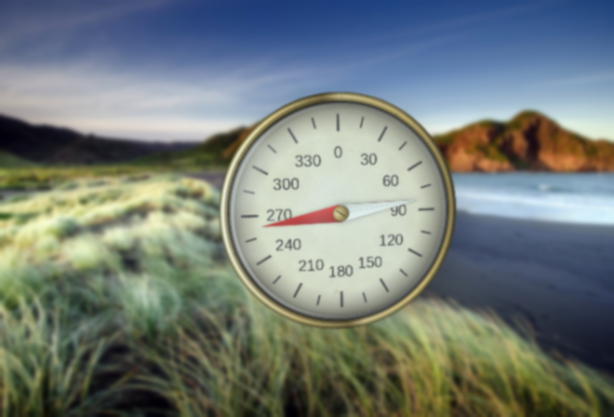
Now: 262.5
